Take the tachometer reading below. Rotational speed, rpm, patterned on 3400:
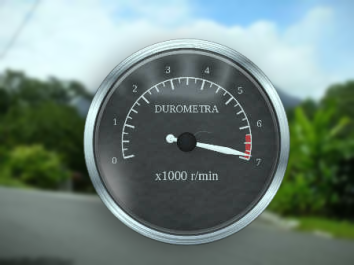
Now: 6875
